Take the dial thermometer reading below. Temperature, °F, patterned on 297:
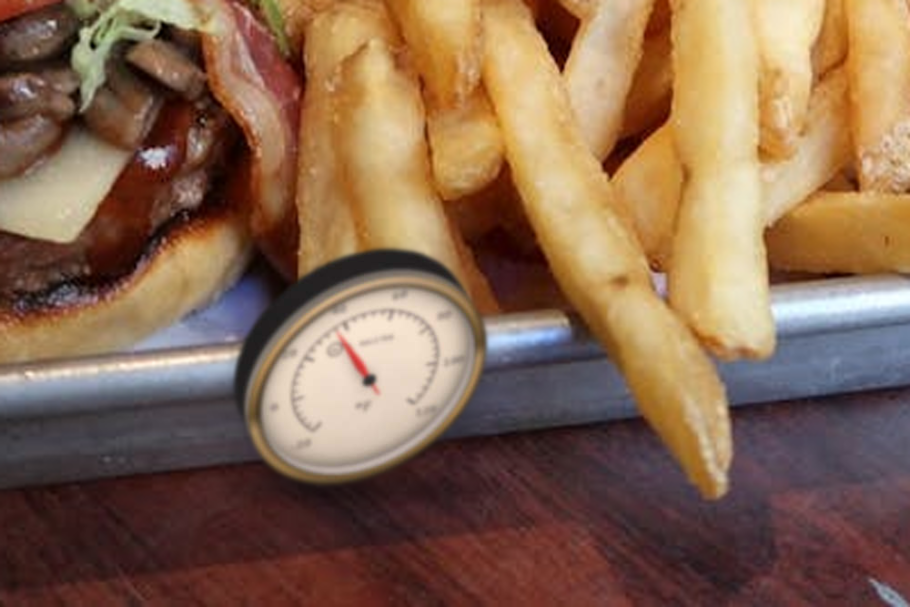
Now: 36
